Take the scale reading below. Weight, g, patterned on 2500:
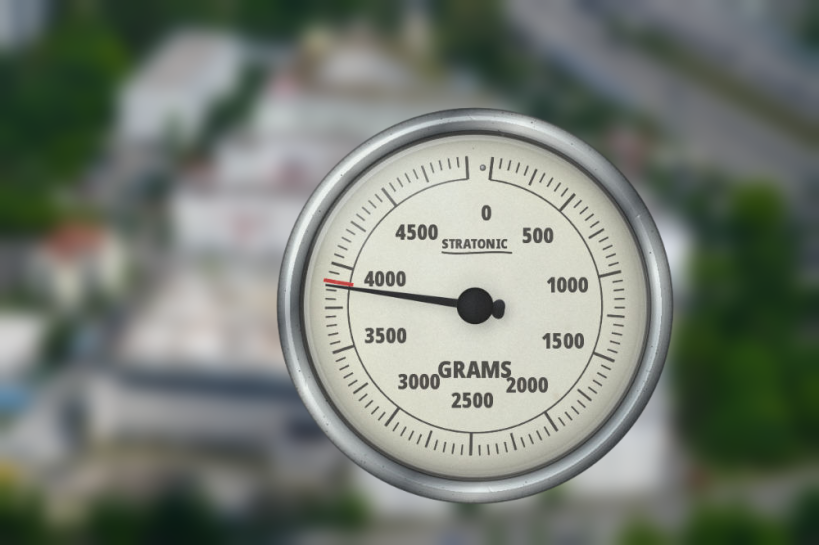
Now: 3875
